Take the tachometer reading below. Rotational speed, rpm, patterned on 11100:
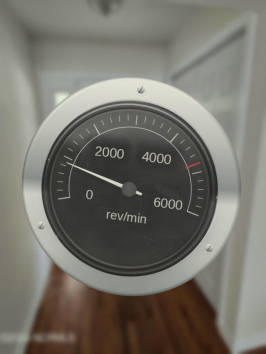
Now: 900
